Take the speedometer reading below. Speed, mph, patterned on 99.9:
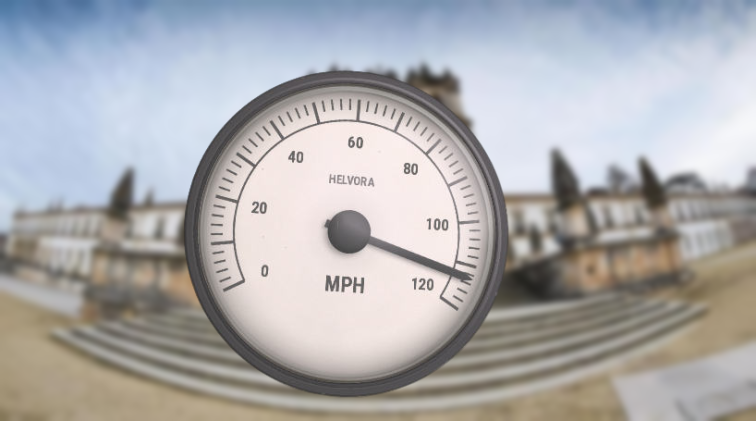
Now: 113
